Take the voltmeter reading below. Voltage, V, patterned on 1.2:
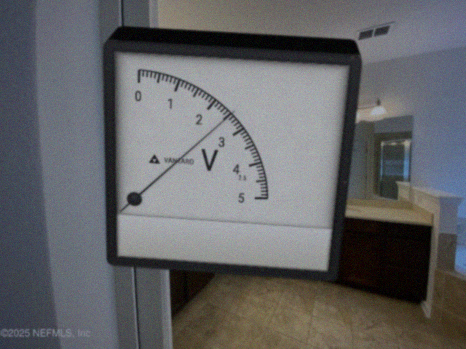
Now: 2.5
